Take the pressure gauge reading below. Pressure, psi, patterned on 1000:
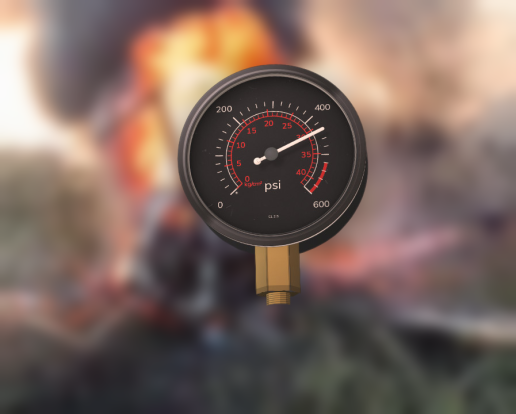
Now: 440
